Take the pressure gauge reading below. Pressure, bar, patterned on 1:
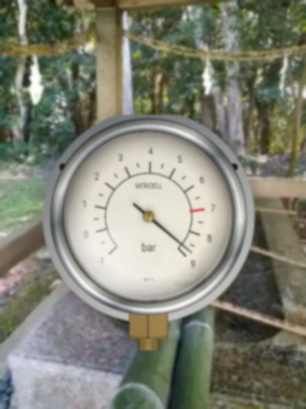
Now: 8.75
